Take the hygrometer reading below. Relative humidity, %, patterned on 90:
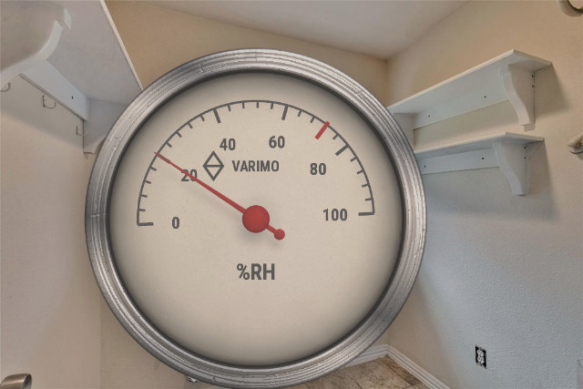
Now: 20
